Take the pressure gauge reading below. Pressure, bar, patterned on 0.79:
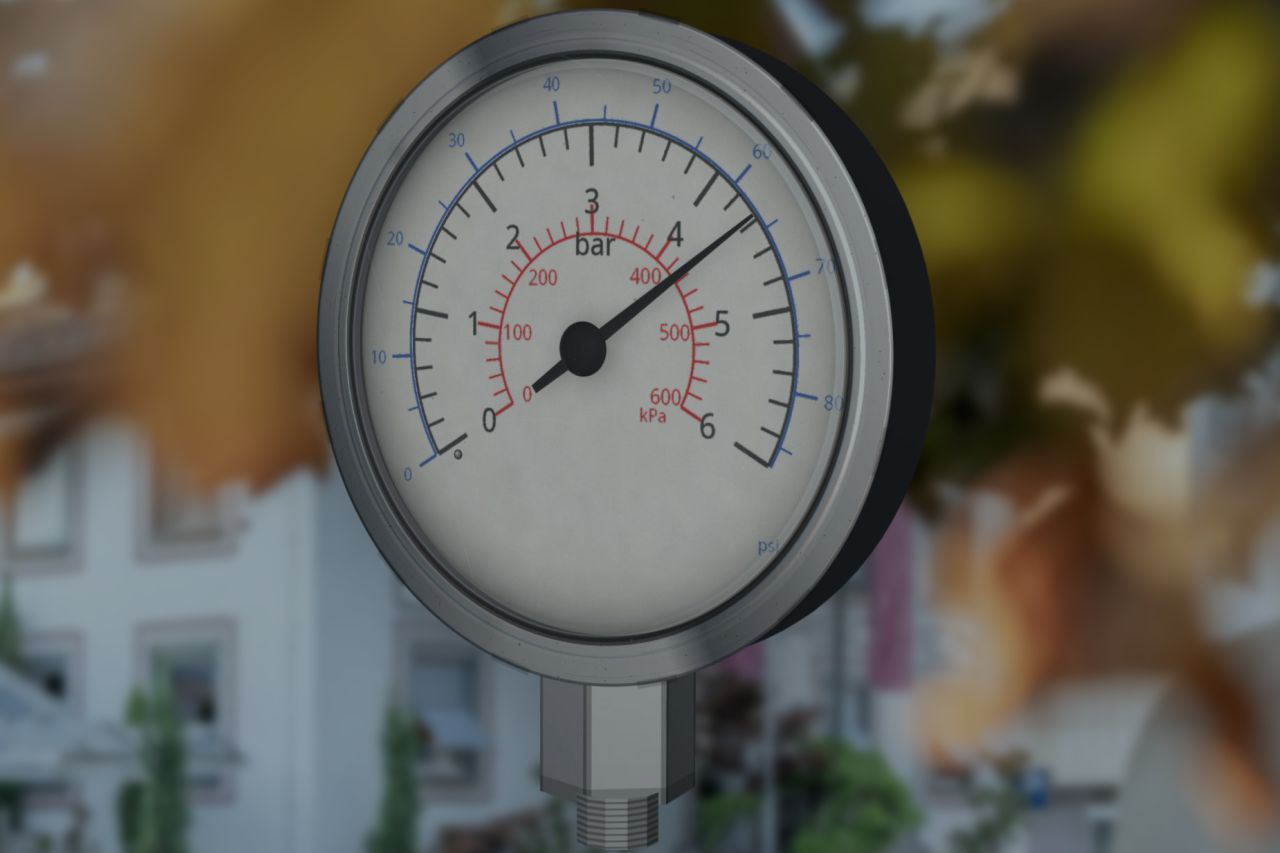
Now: 4.4
